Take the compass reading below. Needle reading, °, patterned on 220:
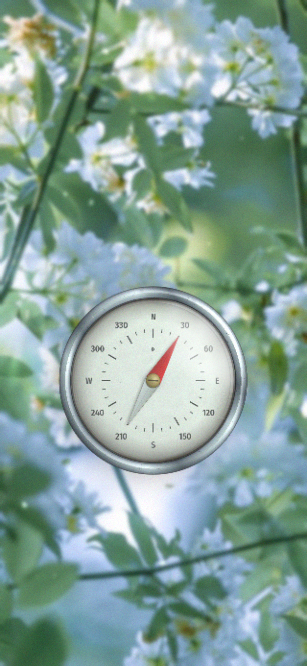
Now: 30
